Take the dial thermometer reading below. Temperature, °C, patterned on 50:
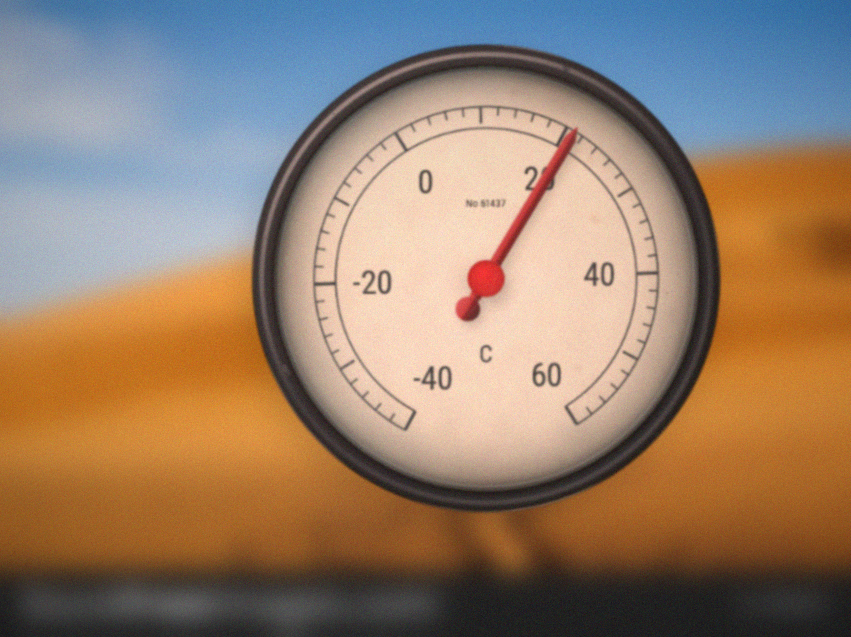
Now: 21
